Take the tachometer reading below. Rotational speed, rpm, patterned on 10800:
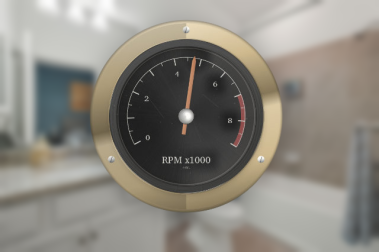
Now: 4750
